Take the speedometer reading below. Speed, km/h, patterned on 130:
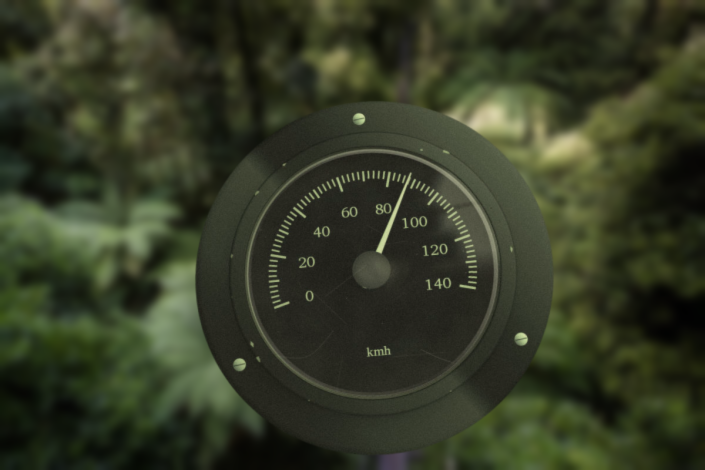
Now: 88
